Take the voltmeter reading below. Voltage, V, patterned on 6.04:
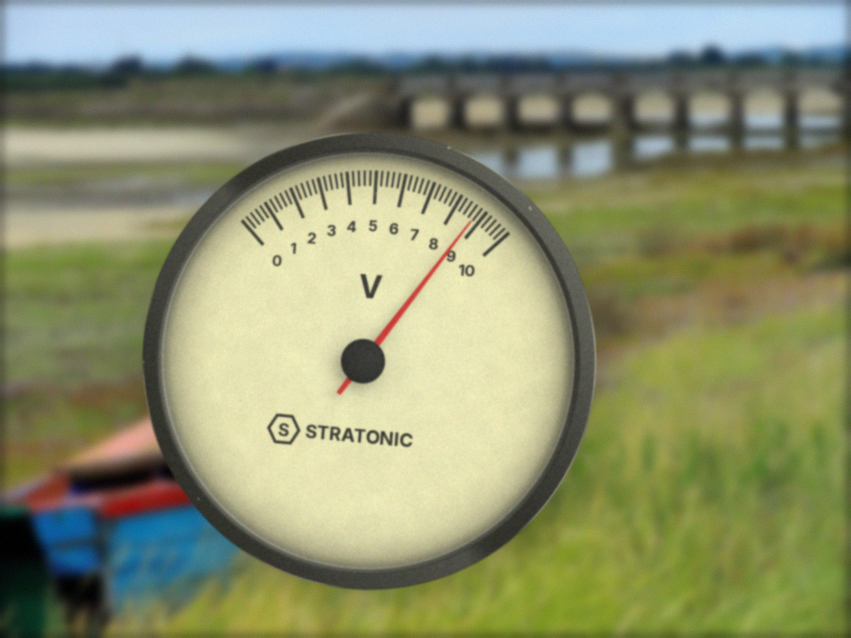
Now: 8.8
